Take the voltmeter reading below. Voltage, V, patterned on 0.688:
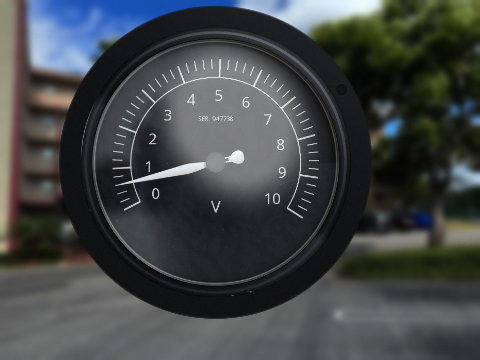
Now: 0.6
